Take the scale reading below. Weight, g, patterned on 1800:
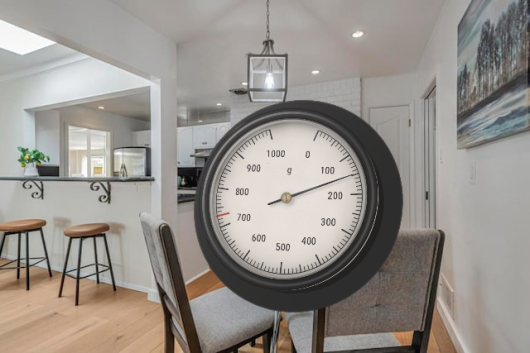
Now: 150
